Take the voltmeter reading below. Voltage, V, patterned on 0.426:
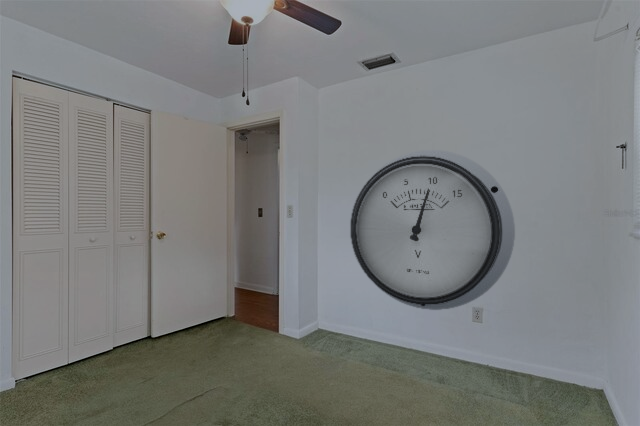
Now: 10
